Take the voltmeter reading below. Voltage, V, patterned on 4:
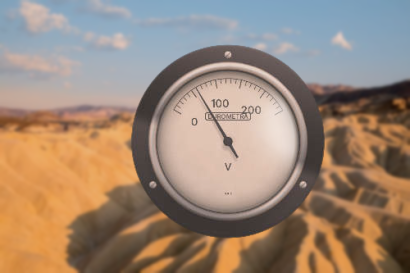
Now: 60
